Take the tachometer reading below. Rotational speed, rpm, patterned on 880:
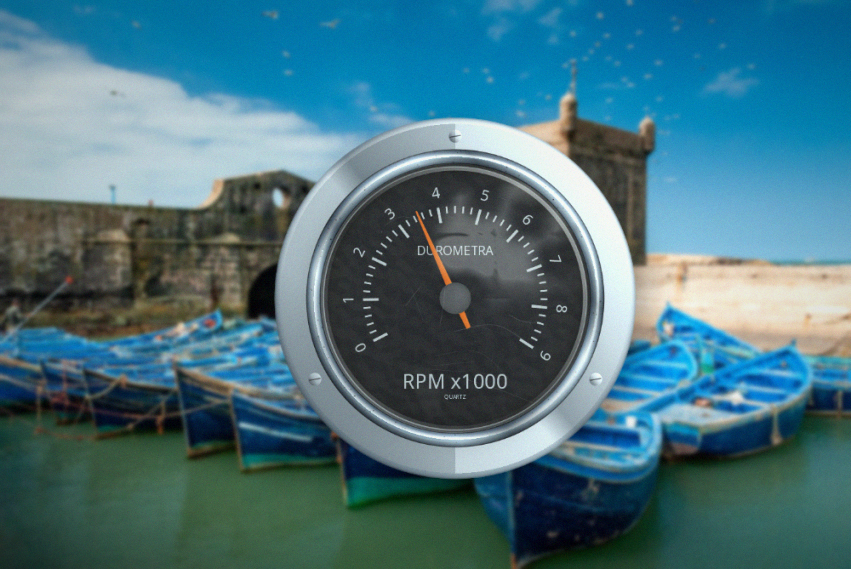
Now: 3500
